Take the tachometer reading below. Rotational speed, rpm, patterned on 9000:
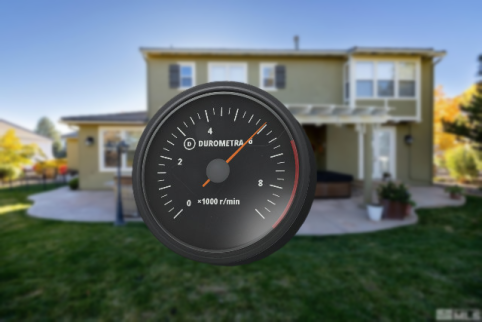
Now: 6000
